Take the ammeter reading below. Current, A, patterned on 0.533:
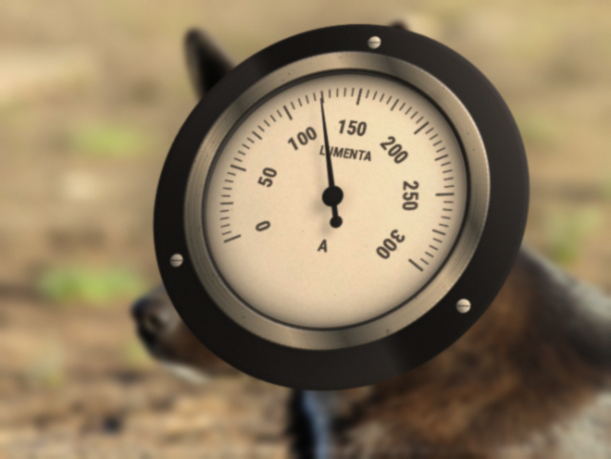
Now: 125
